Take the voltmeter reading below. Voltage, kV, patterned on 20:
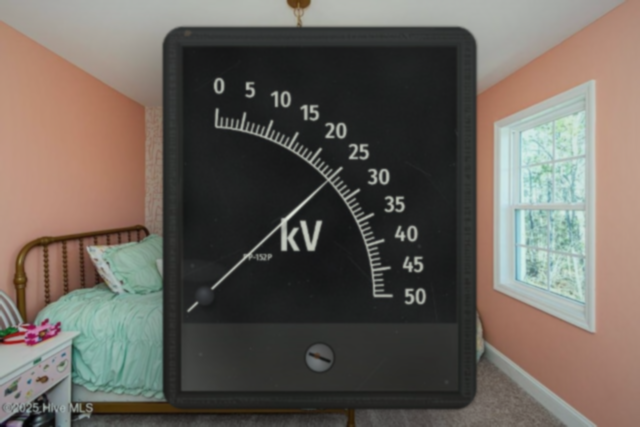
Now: 25
